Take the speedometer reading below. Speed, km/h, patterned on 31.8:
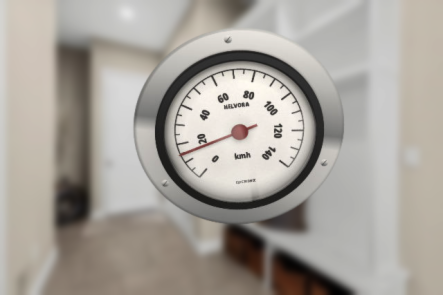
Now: 15
